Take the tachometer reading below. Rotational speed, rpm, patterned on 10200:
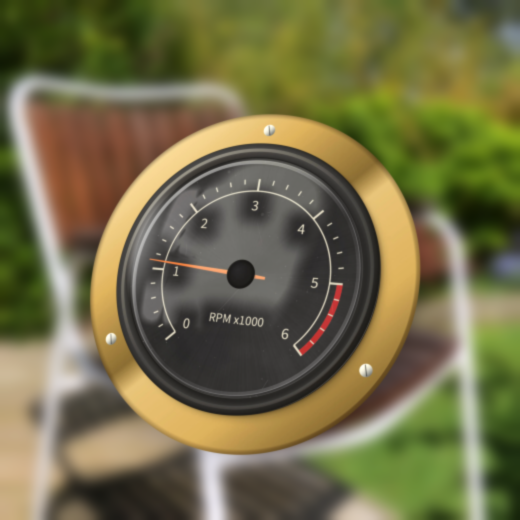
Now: 1100
